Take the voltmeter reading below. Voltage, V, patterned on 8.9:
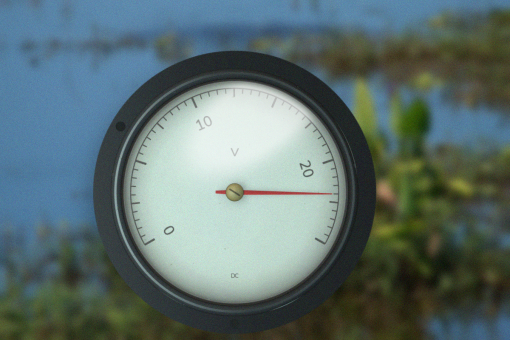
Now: 22
